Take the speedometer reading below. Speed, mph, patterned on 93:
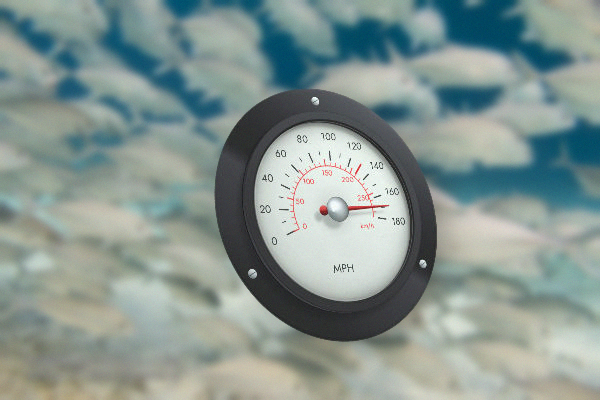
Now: 170
